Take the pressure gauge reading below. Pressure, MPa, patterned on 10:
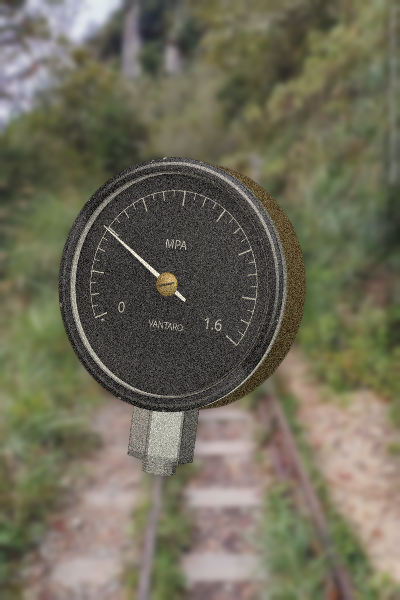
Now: 0.4
